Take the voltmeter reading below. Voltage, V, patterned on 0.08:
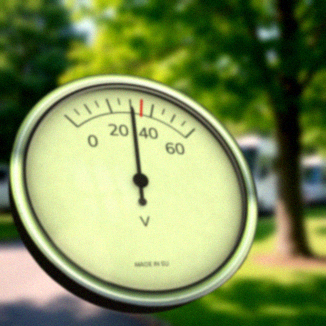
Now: 30
